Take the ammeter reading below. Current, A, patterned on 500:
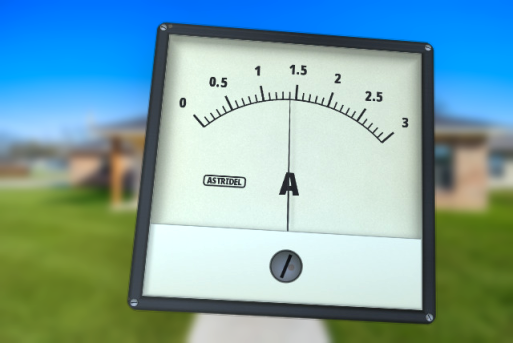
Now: 1.4
